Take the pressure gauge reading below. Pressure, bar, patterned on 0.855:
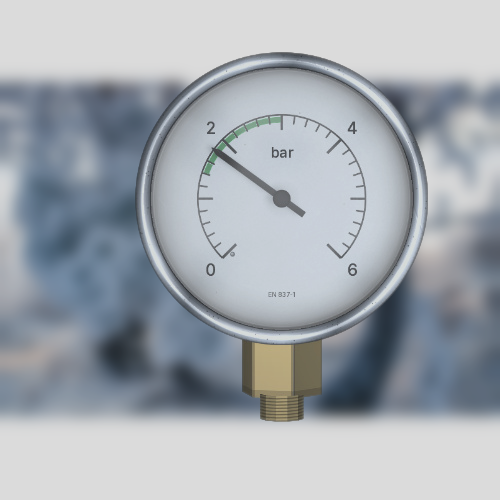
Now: 1.8
